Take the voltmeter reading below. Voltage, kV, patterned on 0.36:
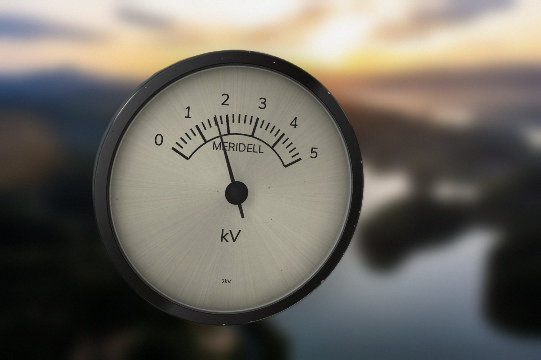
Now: 1.6
